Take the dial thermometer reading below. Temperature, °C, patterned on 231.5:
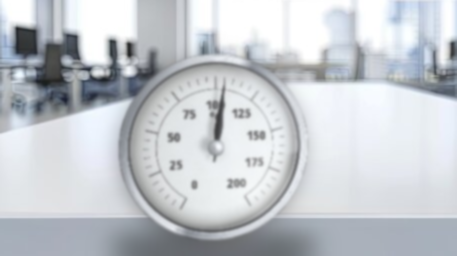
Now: 105
